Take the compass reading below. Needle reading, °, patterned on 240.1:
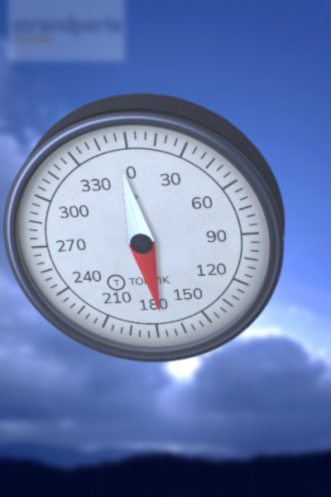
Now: 175
